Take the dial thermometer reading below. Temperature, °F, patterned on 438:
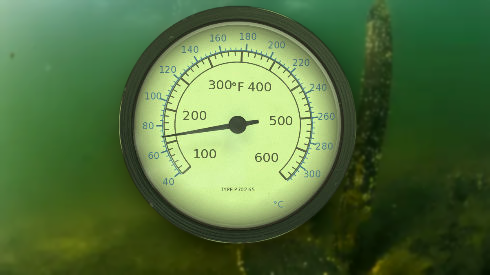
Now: 160
